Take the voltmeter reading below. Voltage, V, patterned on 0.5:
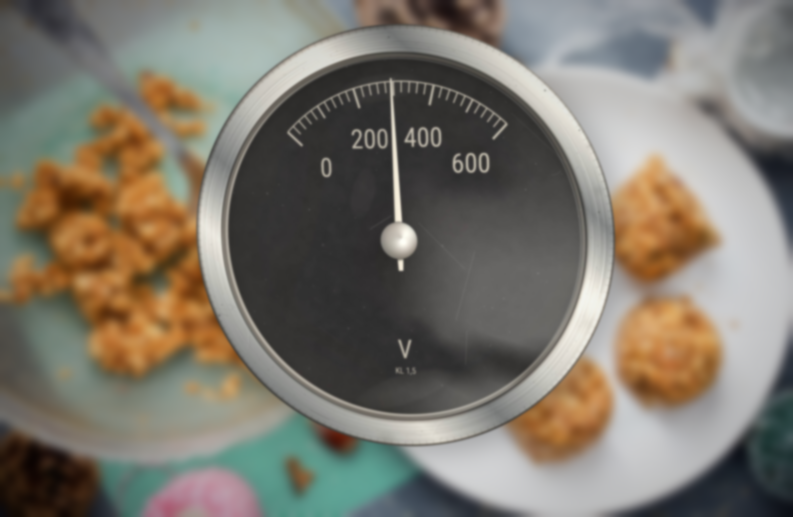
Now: 300
